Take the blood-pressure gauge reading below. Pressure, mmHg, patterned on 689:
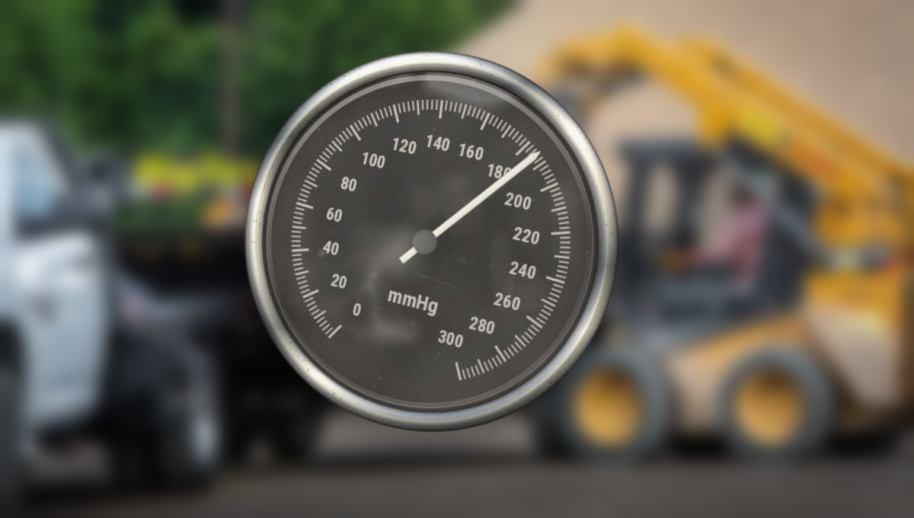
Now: 186
